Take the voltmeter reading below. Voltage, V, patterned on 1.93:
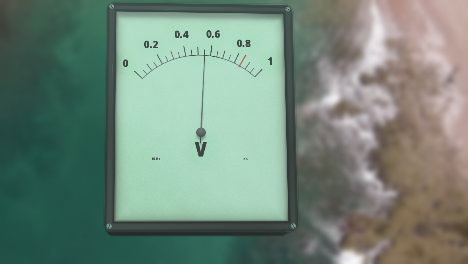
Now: 0.55
